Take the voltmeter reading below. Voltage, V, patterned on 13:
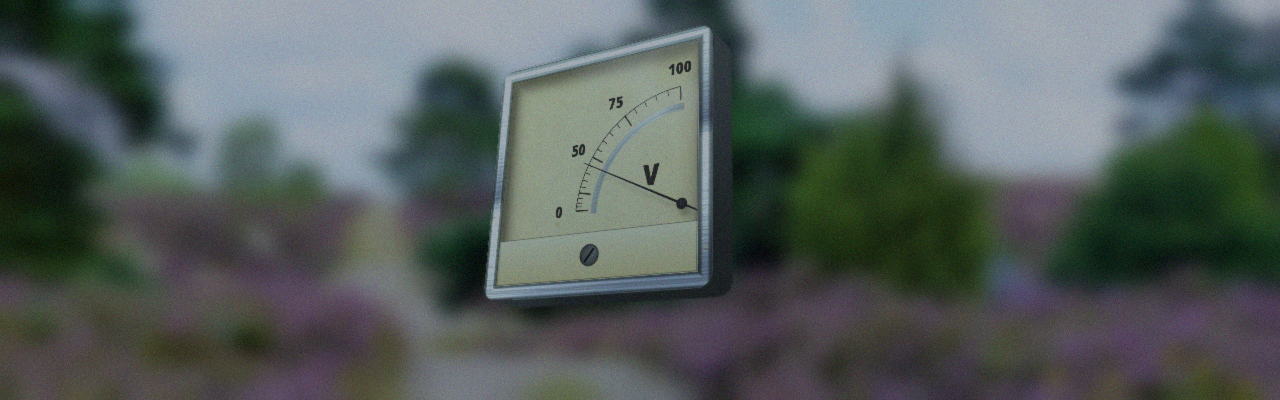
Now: 45
